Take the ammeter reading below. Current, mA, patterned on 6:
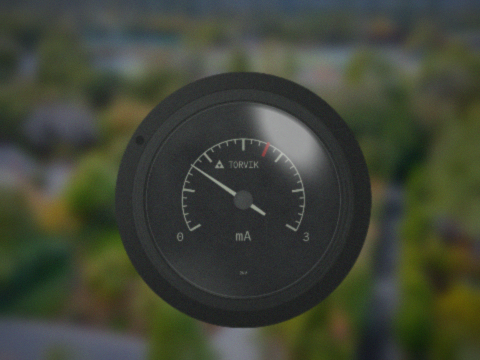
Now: 0.8
